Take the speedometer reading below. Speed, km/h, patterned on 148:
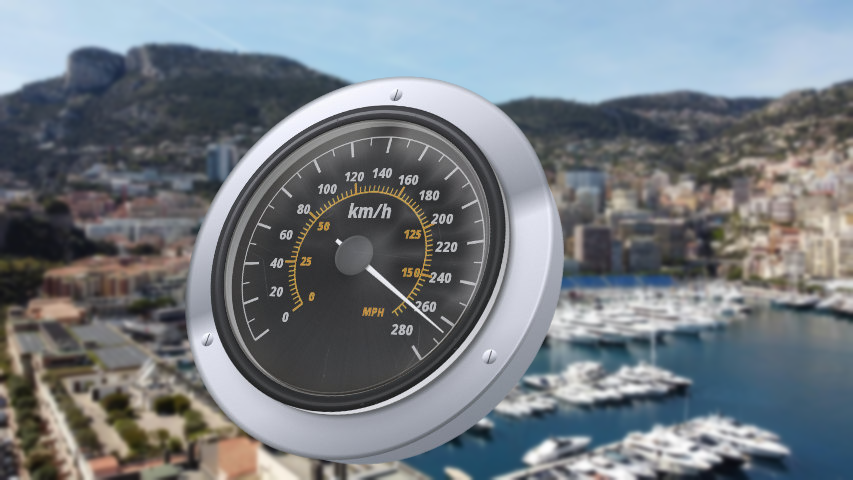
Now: 265
